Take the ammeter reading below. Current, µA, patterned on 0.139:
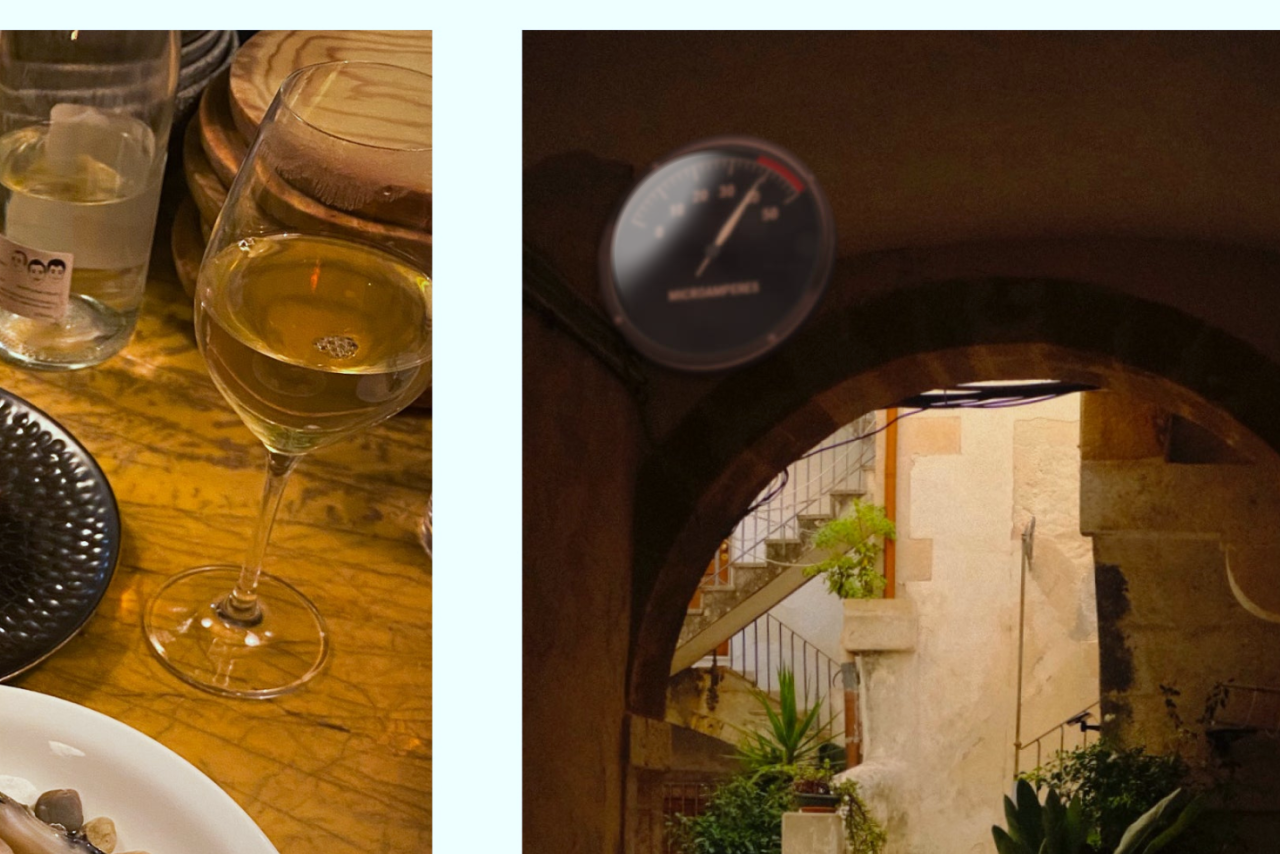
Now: 40
